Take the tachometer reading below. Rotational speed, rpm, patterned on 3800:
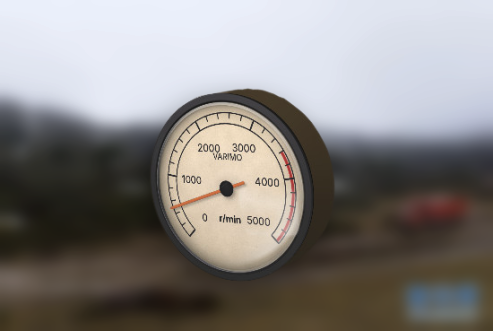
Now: 500
